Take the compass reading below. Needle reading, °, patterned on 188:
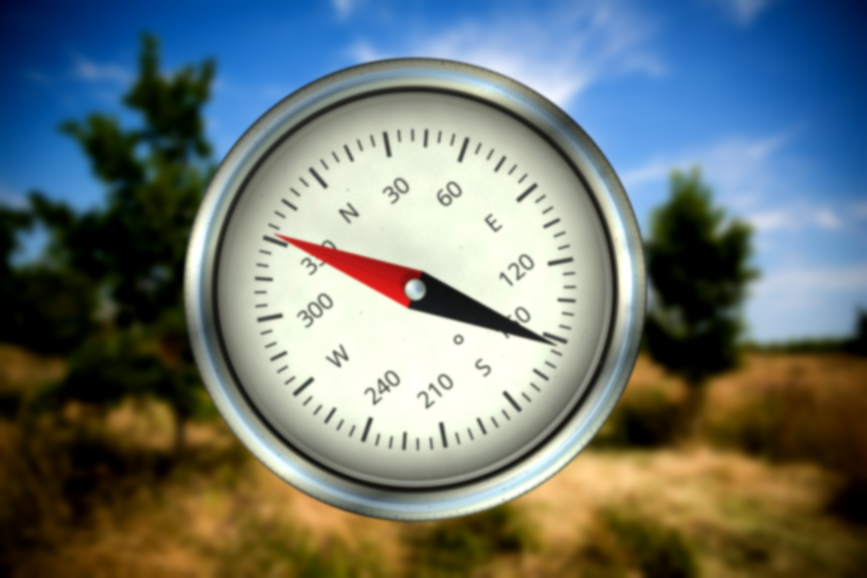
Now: 332.5
